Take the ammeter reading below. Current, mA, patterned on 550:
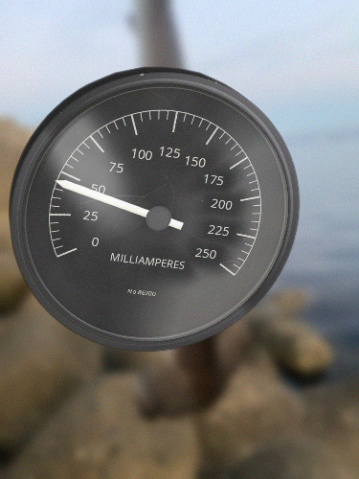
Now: 45
